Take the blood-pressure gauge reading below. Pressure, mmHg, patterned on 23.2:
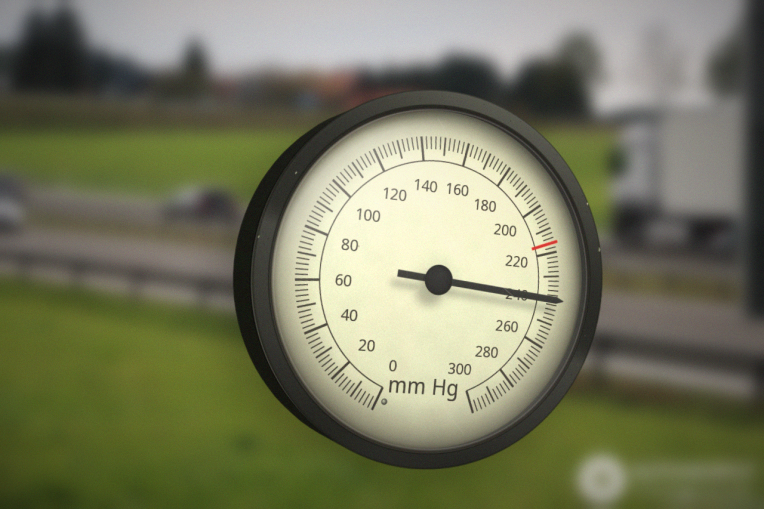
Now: 240
